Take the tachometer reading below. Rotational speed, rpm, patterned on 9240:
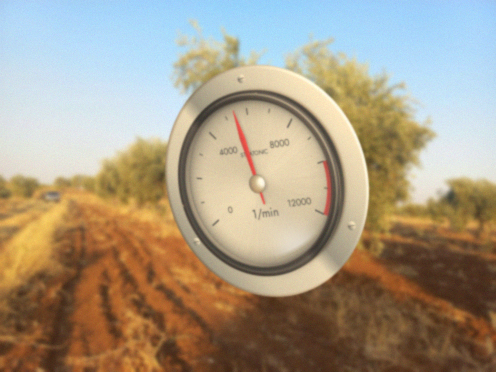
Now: 5500
